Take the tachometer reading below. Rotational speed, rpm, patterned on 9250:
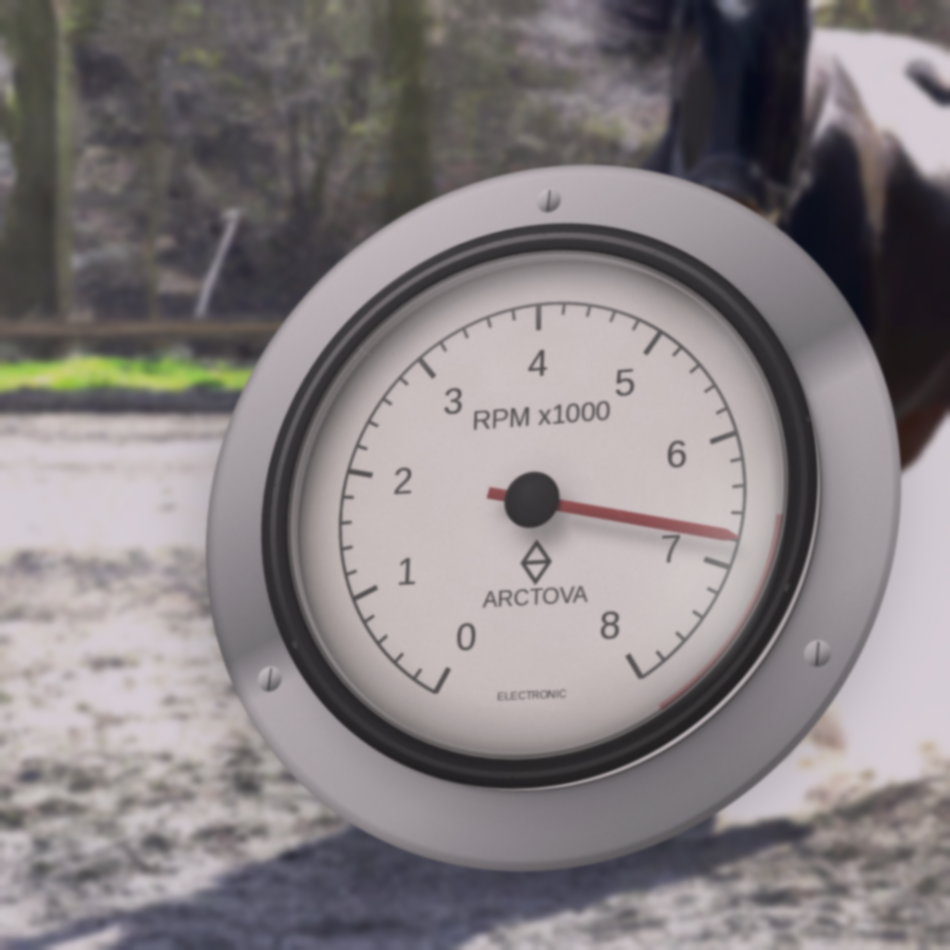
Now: 6800
